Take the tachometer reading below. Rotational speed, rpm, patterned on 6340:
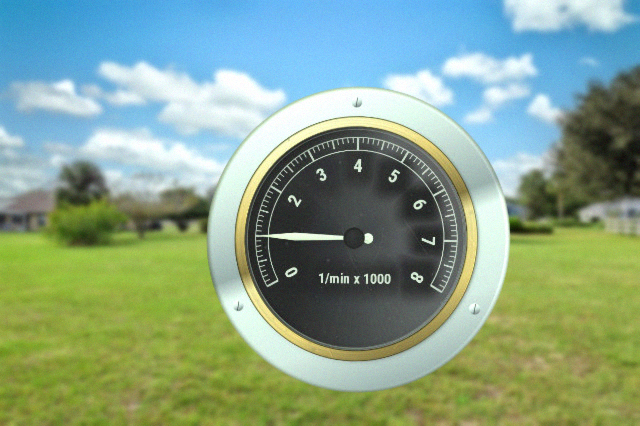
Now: 1000
